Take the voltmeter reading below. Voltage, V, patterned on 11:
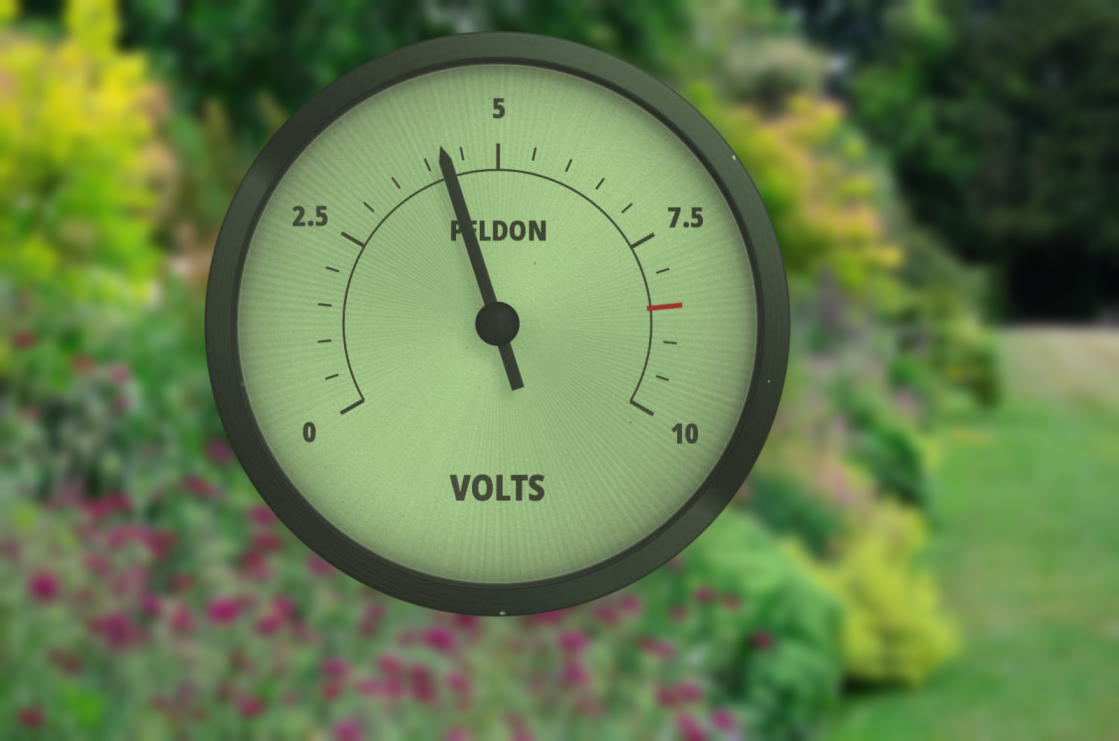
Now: 4.25
